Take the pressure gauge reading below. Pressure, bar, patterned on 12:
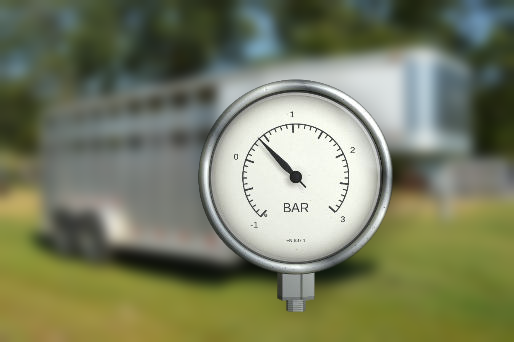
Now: 0.4
